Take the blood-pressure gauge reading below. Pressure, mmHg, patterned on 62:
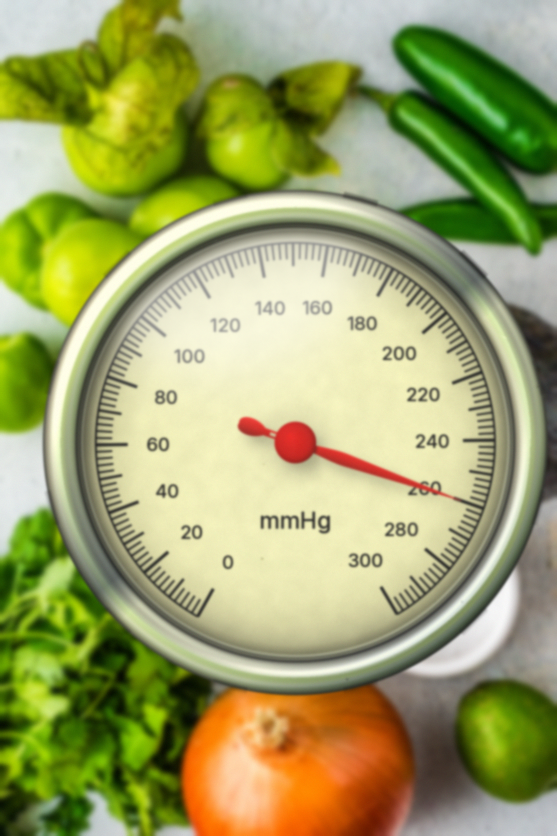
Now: 260
